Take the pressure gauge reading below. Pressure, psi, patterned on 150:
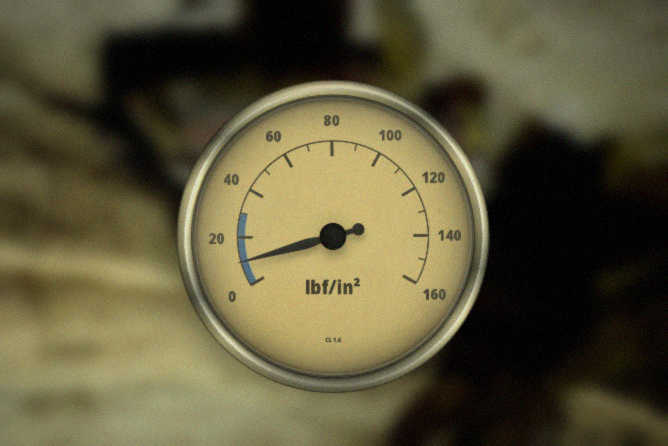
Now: 10
